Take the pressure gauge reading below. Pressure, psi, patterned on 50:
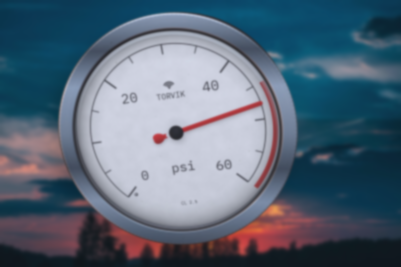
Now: 47.5
